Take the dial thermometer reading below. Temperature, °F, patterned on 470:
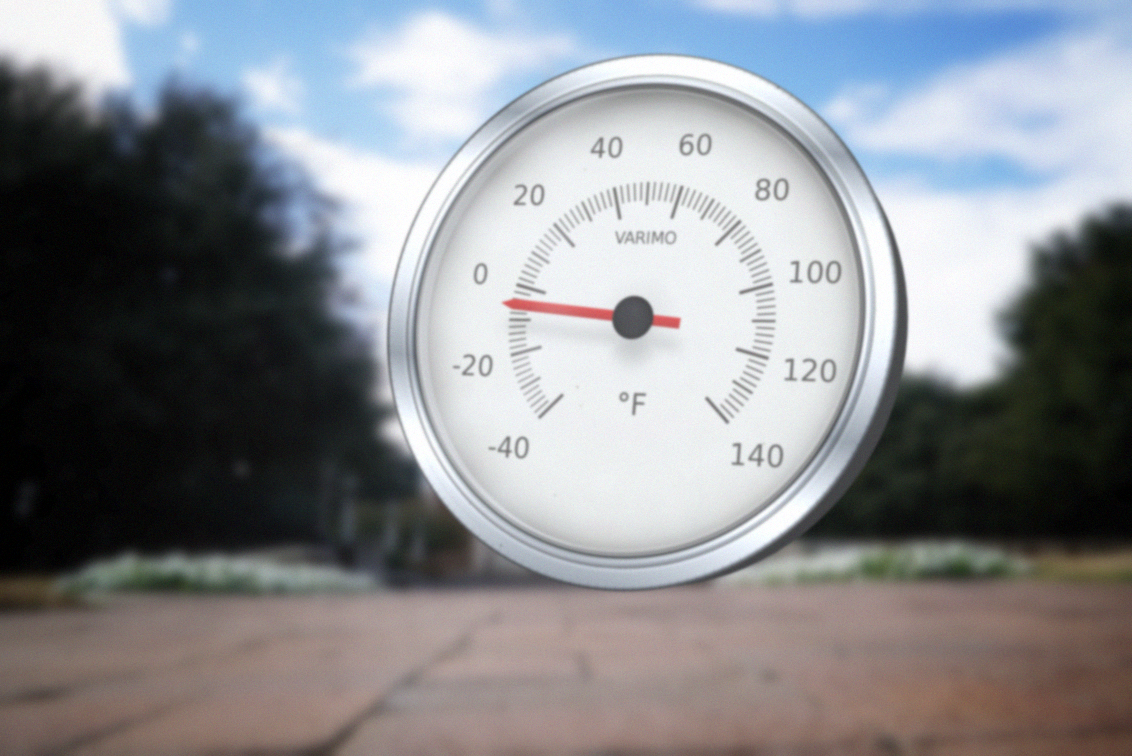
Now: -6
